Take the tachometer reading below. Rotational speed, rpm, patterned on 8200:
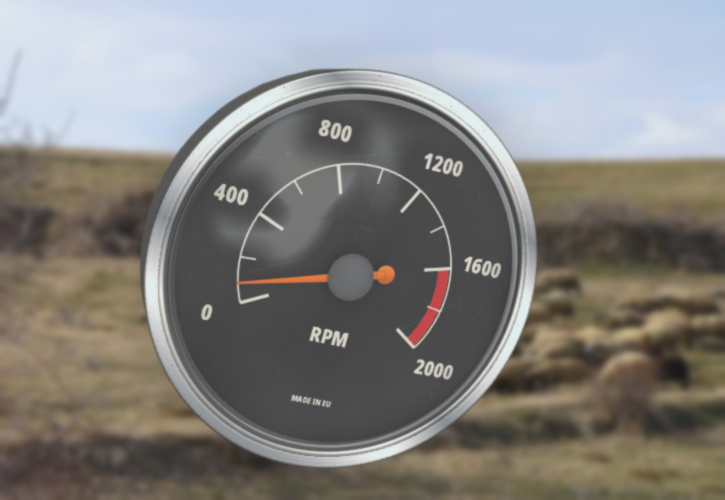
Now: 100
